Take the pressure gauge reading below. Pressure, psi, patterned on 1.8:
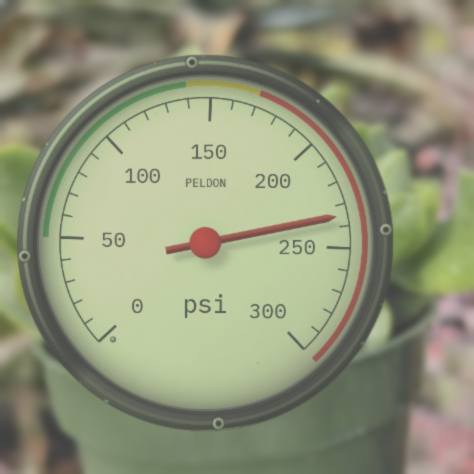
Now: 235
